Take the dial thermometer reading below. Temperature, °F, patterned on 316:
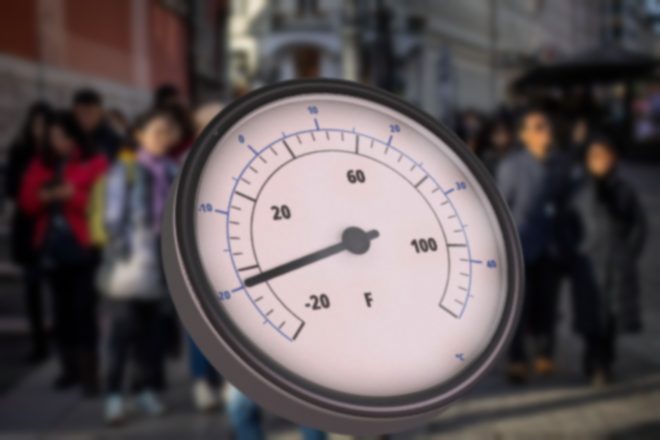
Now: -4
